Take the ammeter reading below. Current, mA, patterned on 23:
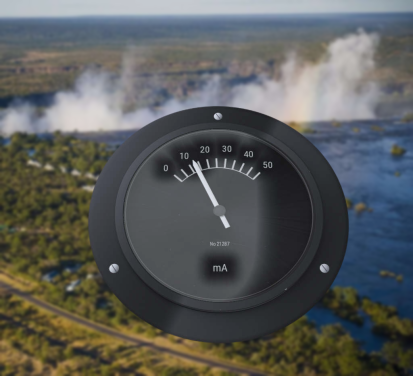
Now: 12.5
